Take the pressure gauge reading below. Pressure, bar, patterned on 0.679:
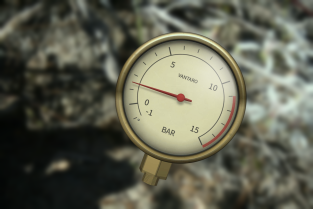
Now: 1.5
